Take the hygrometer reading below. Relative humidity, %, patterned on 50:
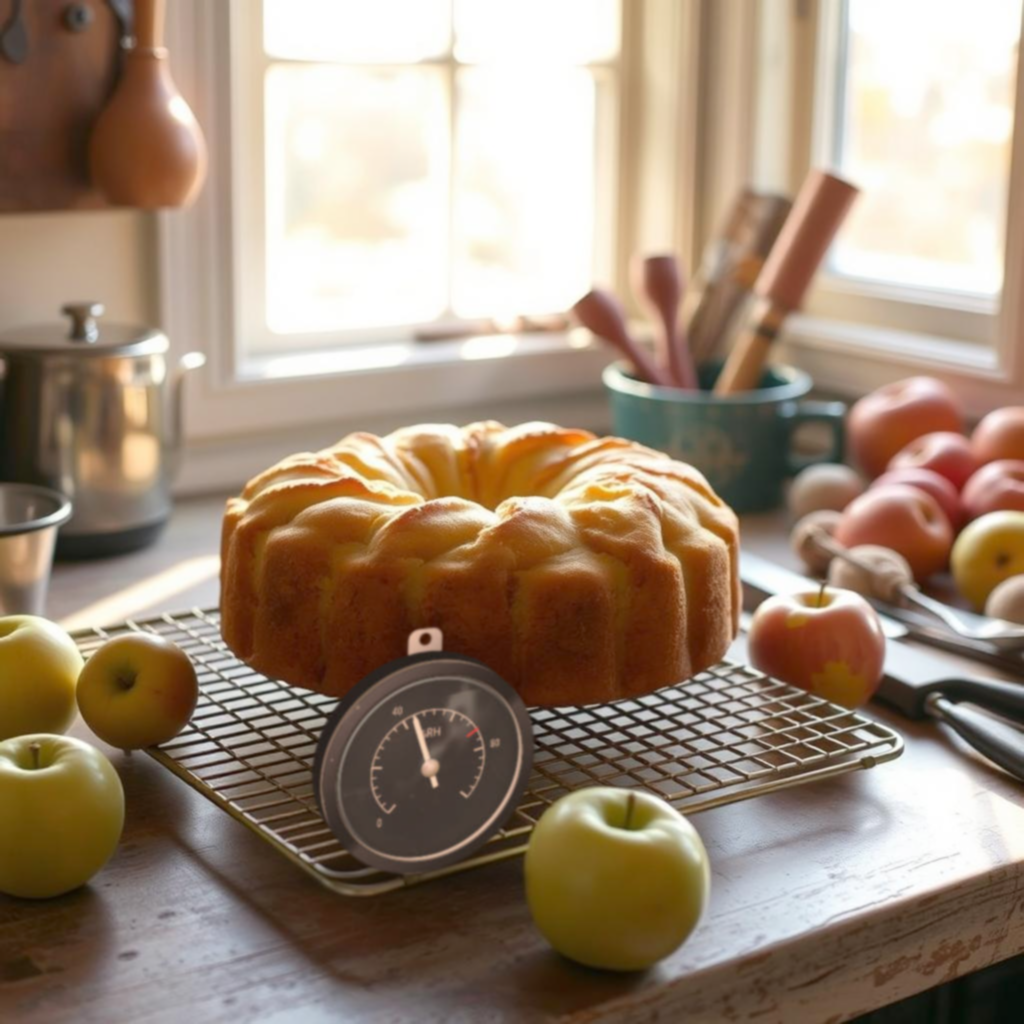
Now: 44
